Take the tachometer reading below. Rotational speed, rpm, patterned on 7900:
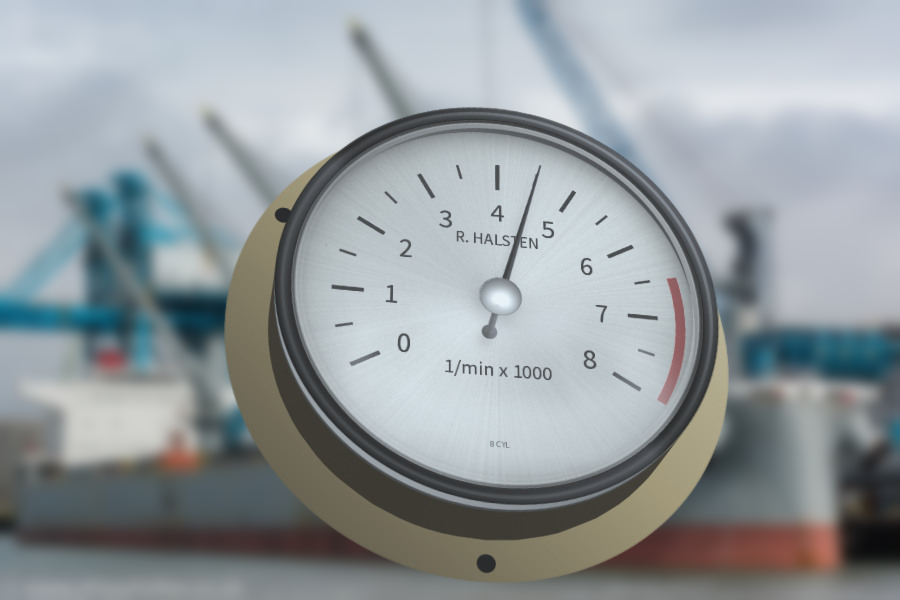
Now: 4500
